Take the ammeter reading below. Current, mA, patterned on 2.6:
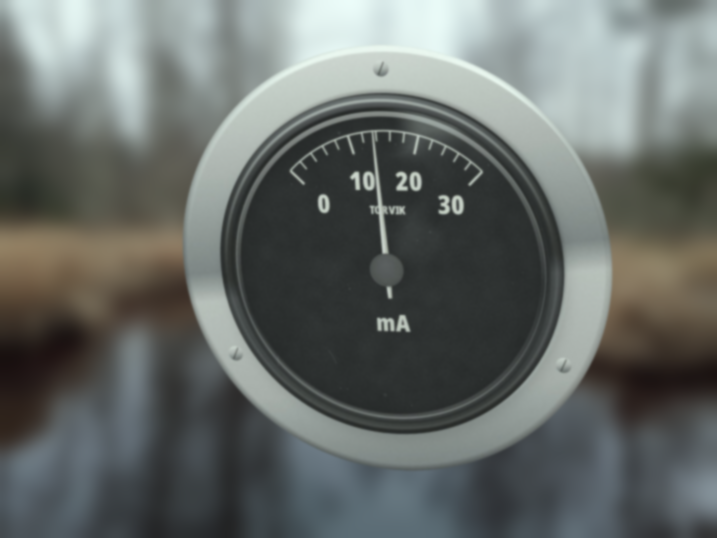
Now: 14
